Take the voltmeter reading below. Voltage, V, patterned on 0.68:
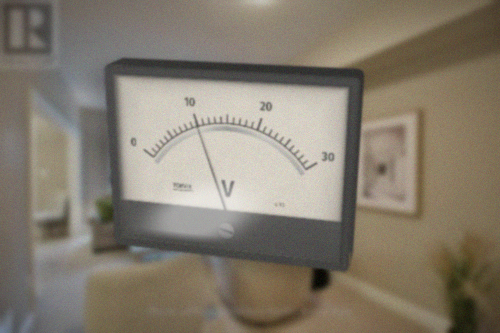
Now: 10
